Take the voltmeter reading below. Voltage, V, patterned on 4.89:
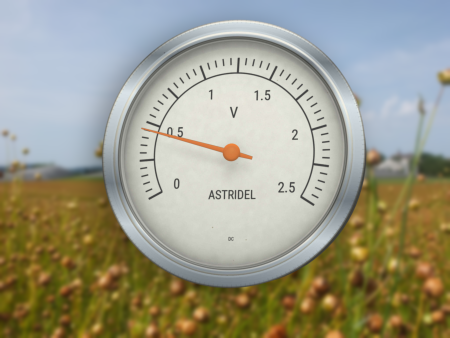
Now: 0.45
